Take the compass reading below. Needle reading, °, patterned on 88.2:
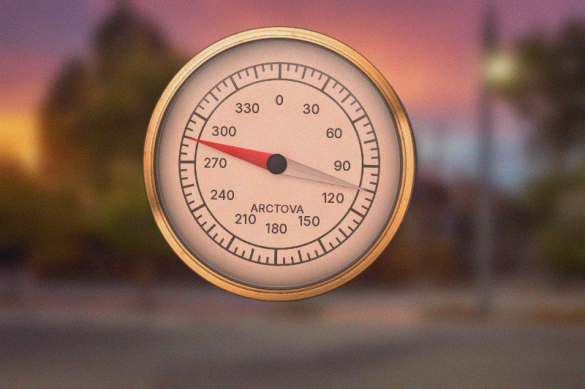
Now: 285
